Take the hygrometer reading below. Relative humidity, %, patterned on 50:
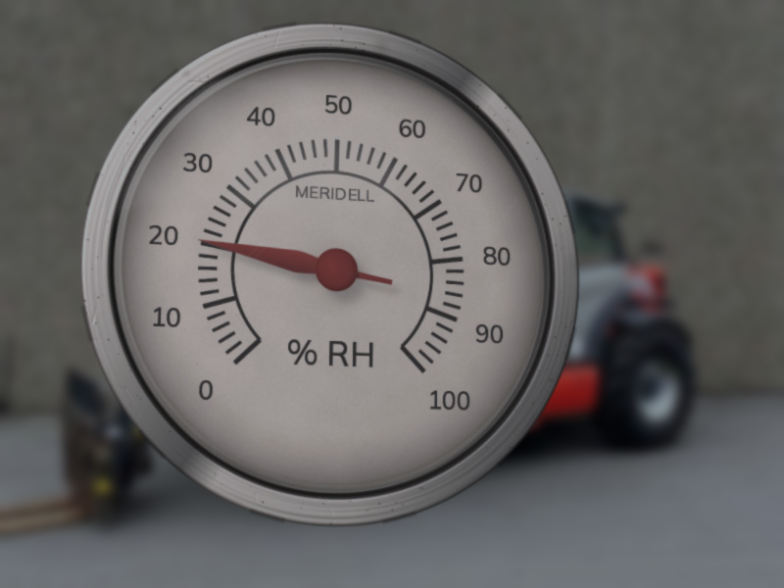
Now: 20
